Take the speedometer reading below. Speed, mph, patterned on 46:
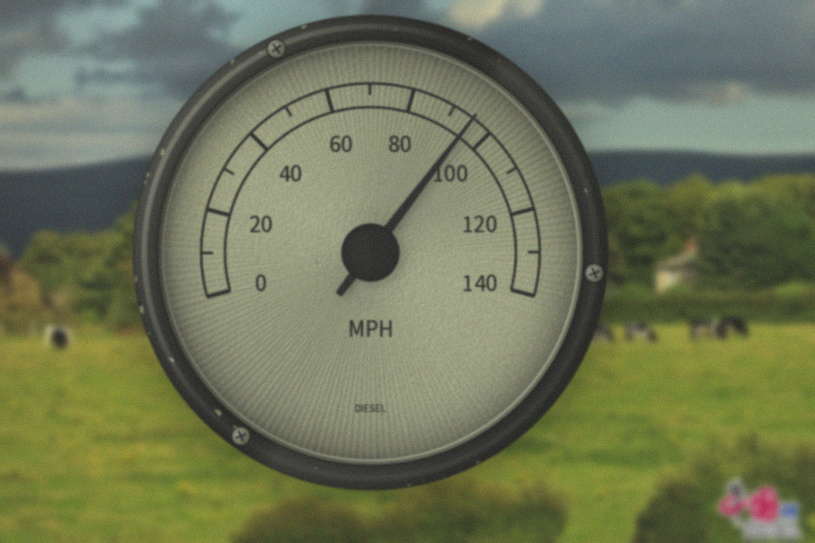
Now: 95
